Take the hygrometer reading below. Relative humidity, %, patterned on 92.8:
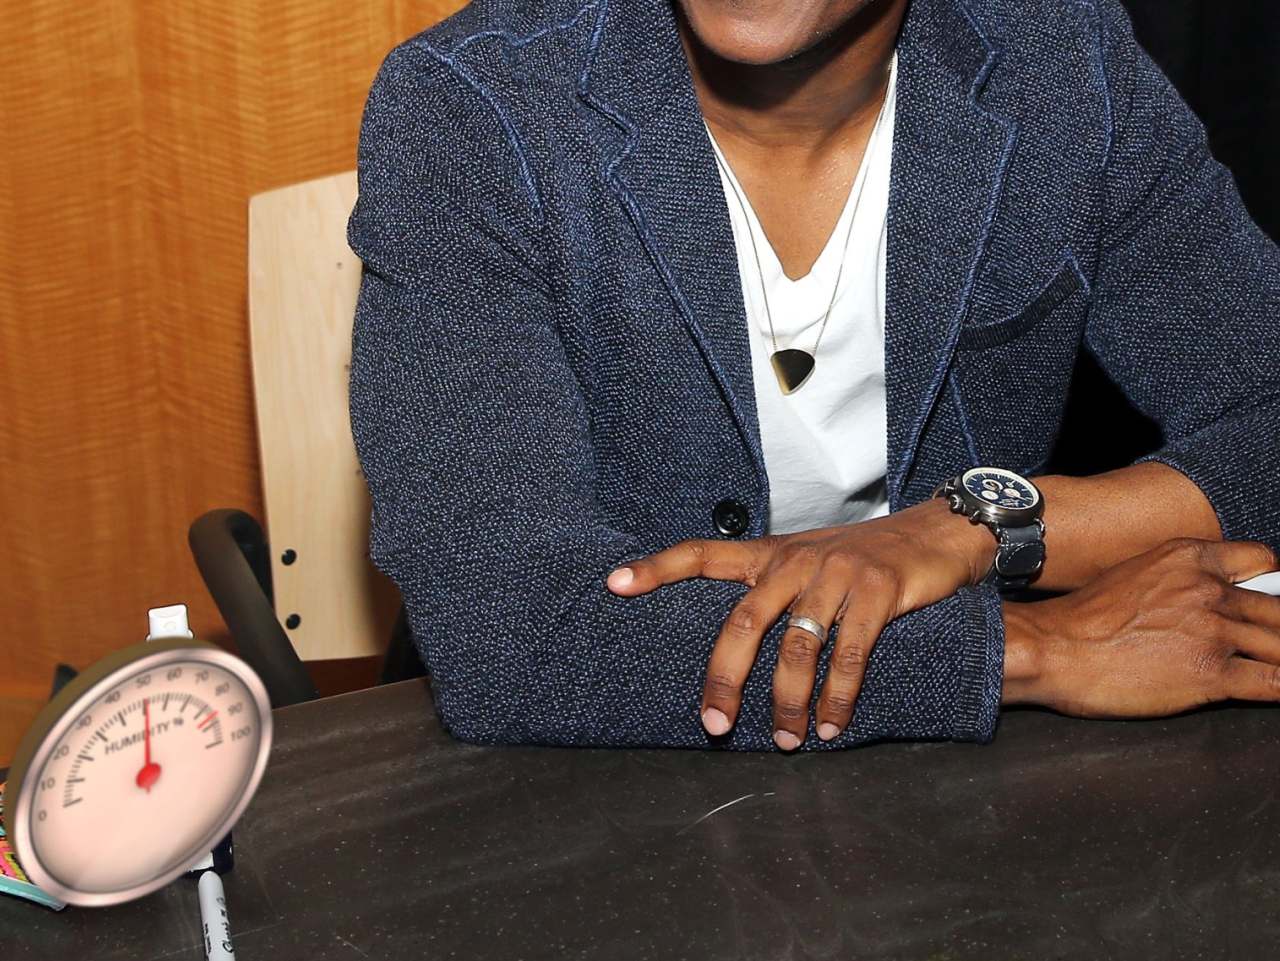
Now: 50
